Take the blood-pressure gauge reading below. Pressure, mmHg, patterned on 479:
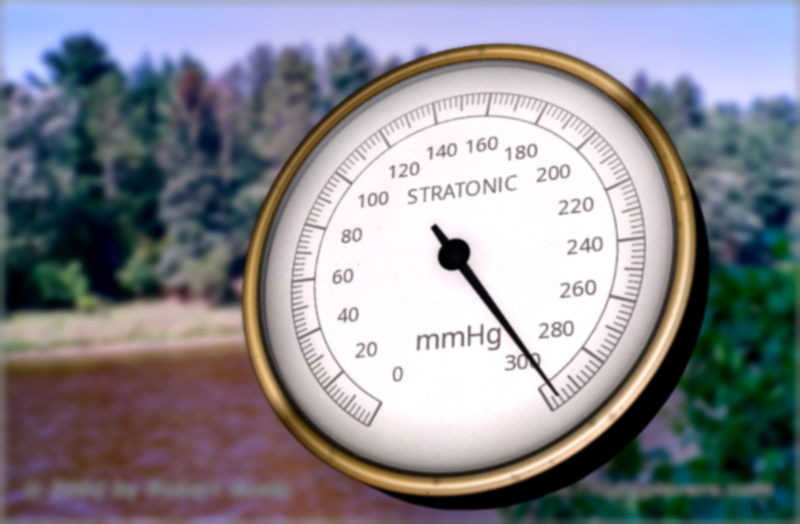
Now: 296
